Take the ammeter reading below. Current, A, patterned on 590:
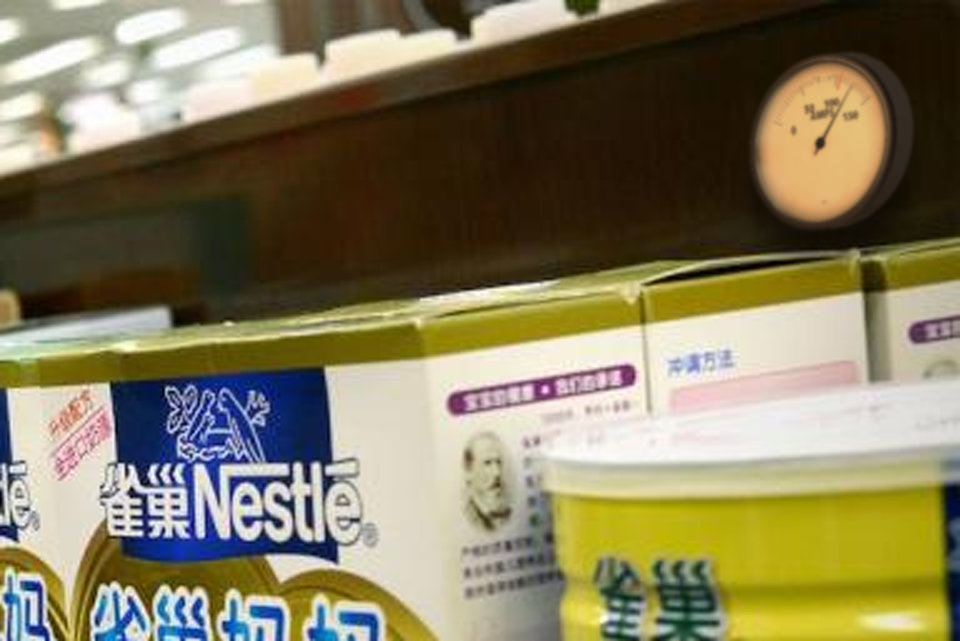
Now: 125
